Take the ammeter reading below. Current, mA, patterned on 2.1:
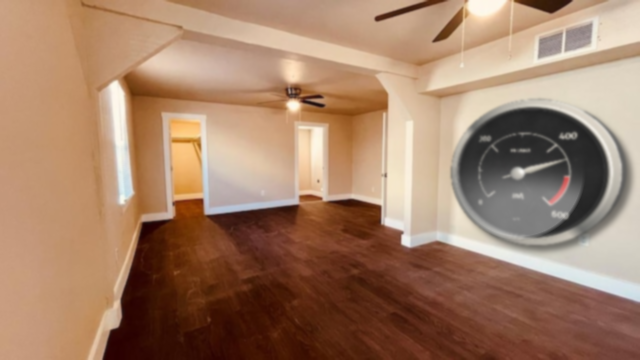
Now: 450
